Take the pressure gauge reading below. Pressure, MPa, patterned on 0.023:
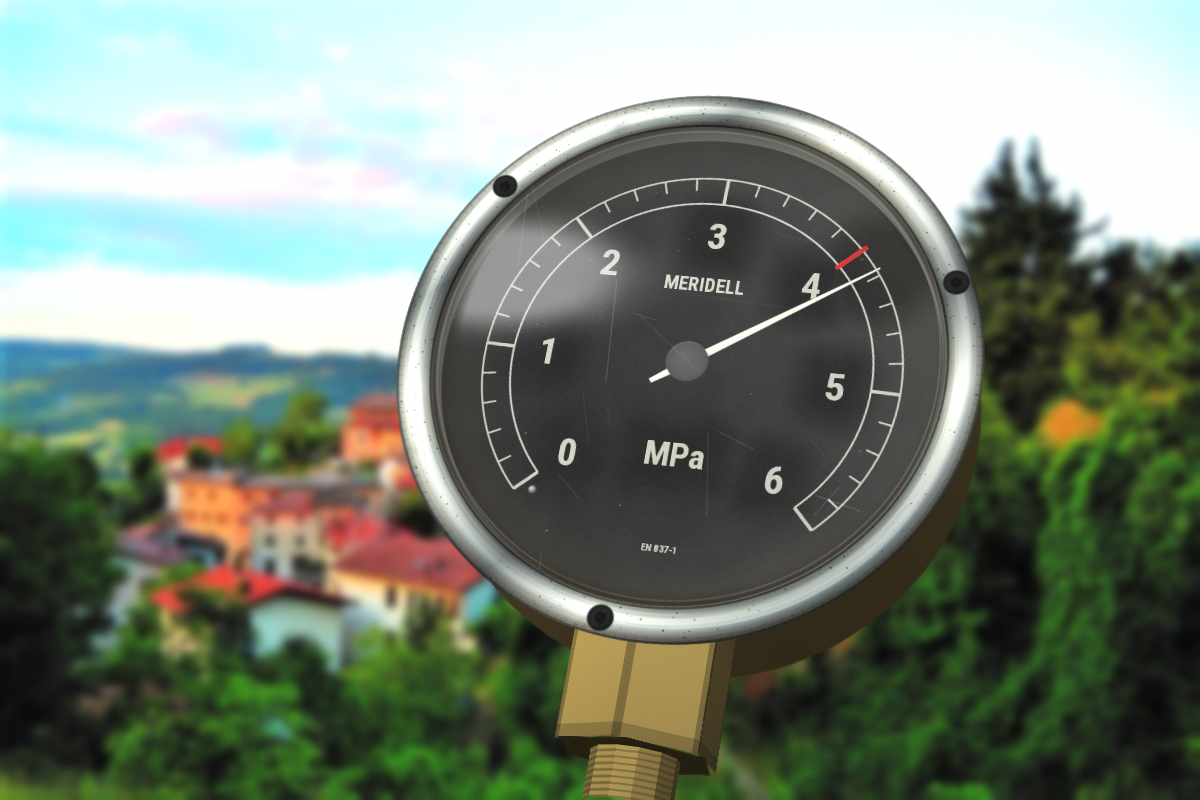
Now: 4.2
